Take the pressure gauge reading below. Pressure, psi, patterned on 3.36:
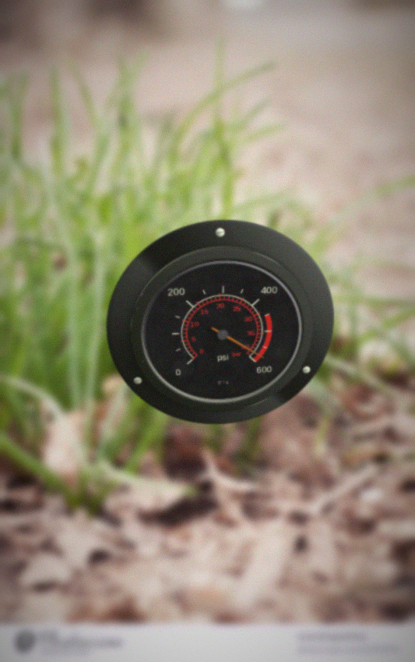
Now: 575
